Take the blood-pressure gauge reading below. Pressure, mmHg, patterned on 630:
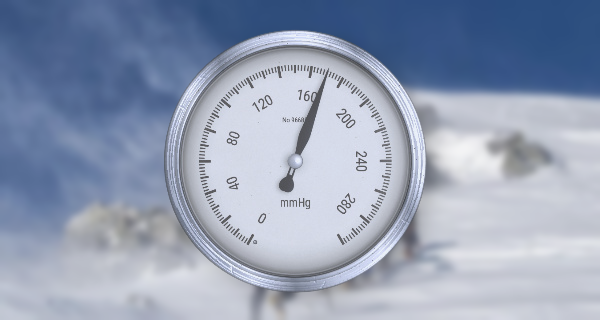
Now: 170
